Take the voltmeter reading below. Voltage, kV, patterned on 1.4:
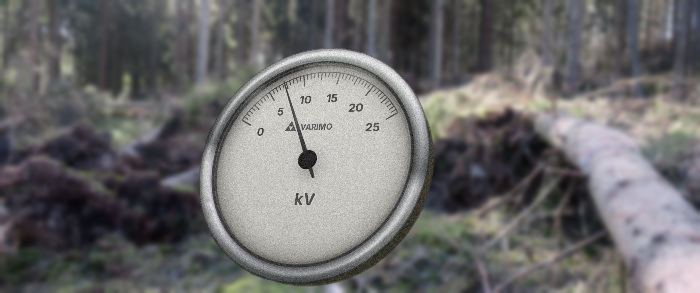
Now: 7.5
